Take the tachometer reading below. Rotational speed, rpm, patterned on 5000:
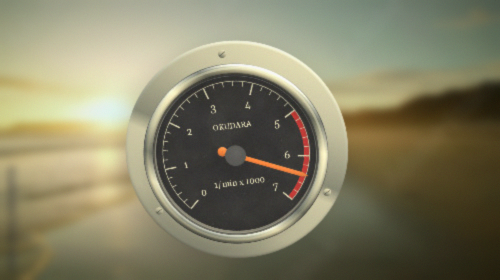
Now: 6400
